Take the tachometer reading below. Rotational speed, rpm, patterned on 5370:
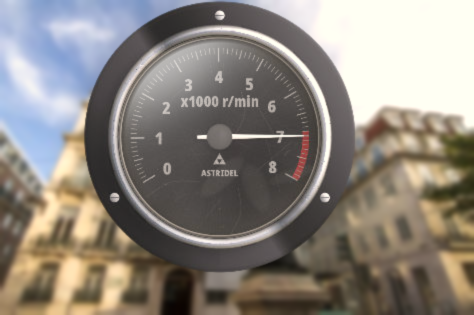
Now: 7000
